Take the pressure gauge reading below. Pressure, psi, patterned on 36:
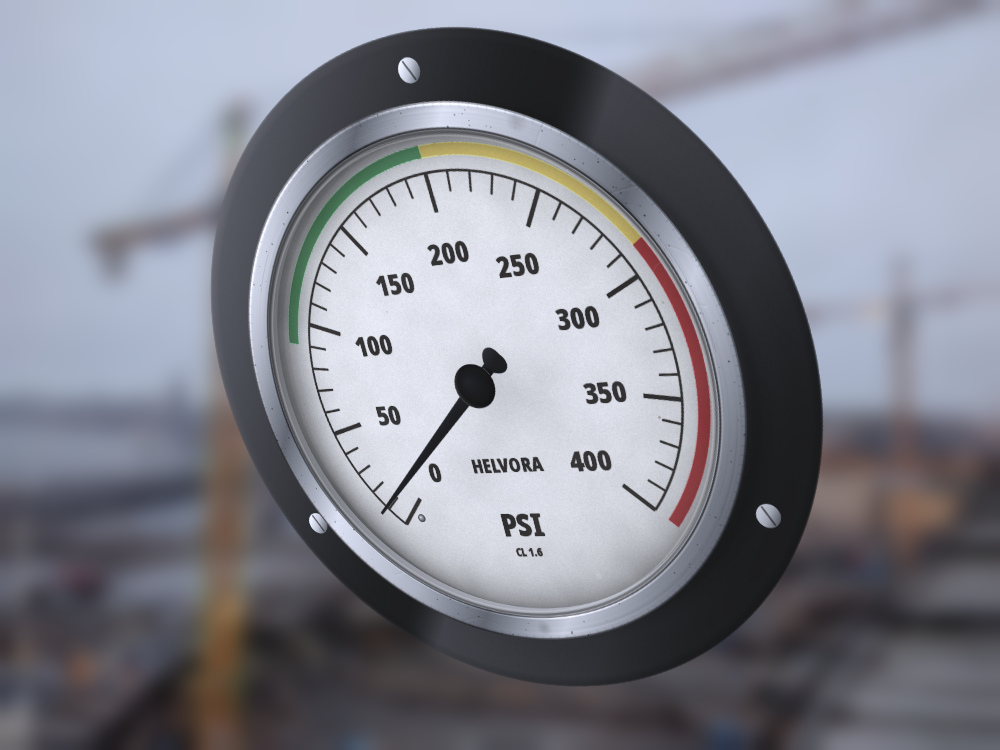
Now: 10
